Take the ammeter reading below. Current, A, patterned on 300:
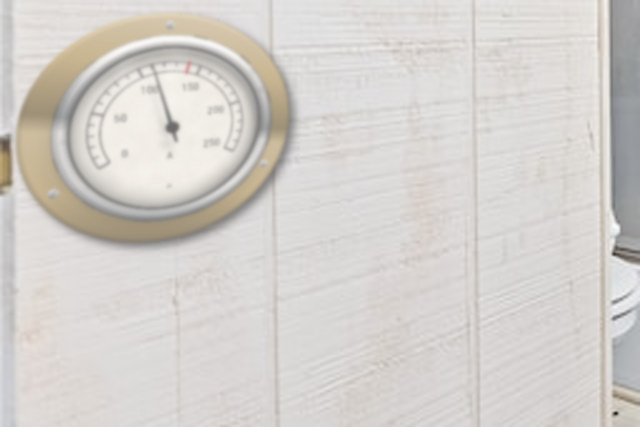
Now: 110
